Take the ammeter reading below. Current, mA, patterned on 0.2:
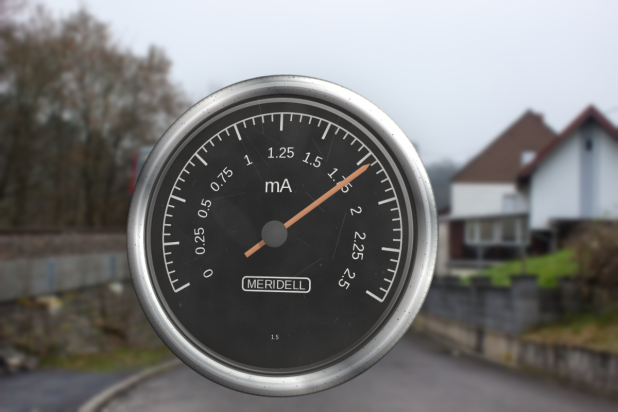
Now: 1.8
